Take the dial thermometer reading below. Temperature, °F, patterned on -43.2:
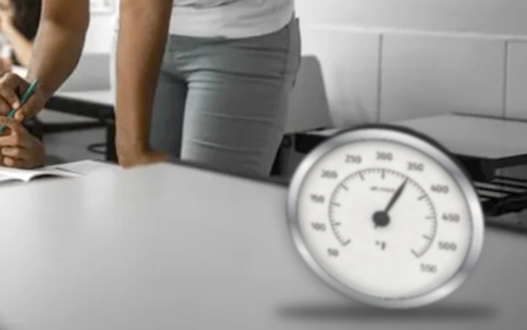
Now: 350
